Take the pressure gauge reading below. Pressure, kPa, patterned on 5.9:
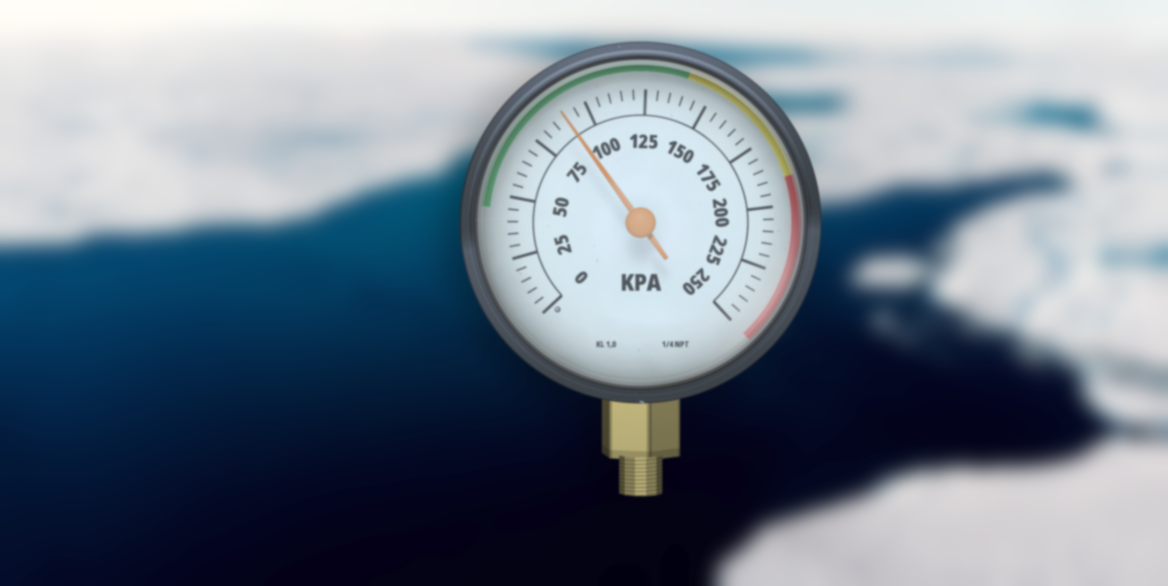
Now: 90
